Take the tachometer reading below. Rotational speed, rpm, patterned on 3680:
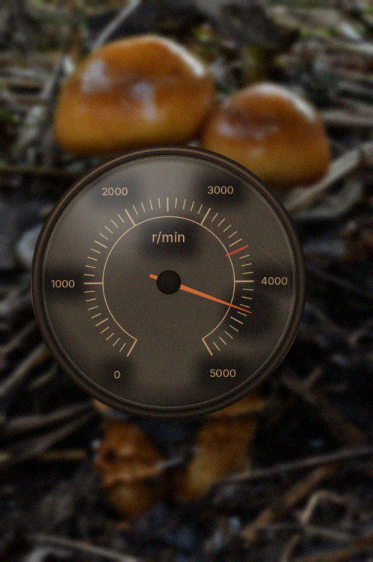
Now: 4350
